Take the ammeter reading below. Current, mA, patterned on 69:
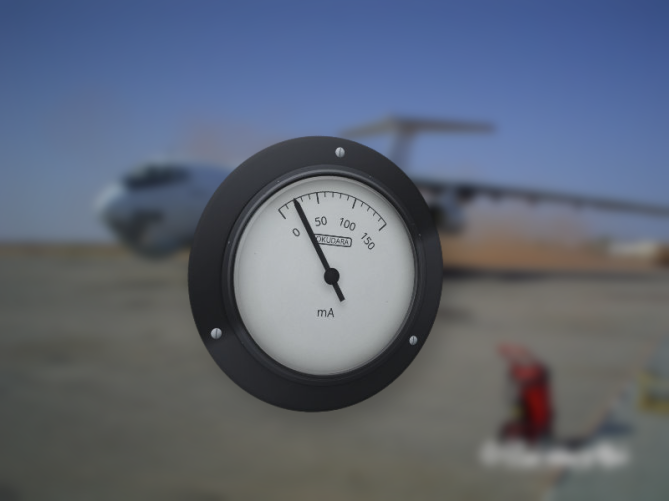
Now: 20
